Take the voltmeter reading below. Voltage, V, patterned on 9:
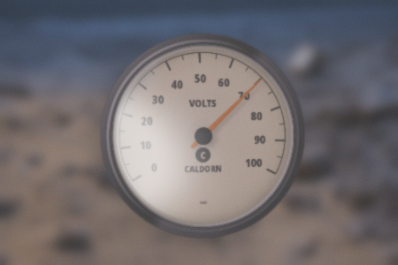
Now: 70
